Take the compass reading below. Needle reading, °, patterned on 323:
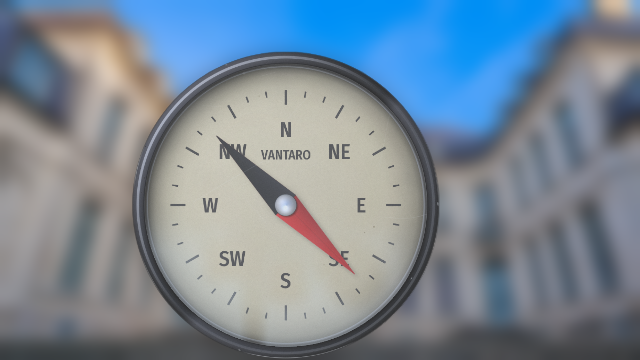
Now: 135
